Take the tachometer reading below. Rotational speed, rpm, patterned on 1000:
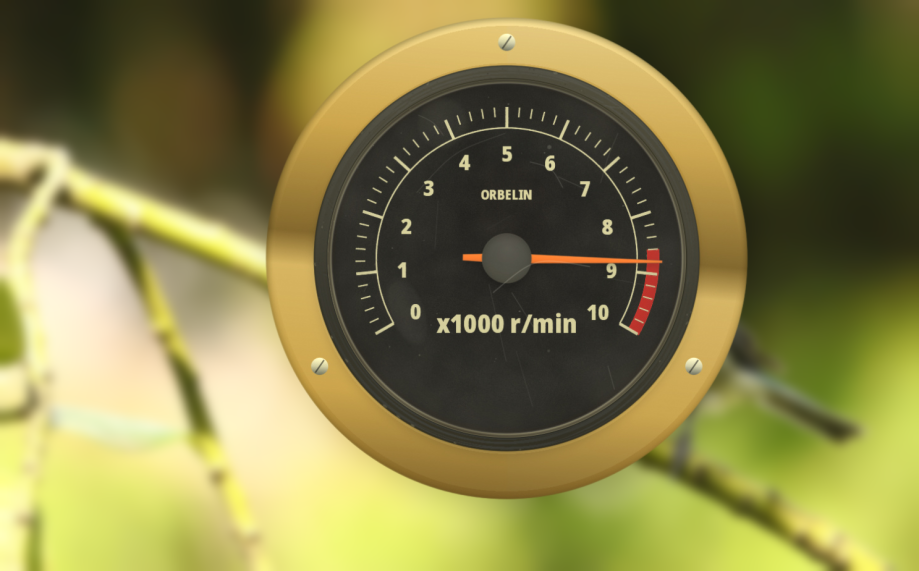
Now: 8800
